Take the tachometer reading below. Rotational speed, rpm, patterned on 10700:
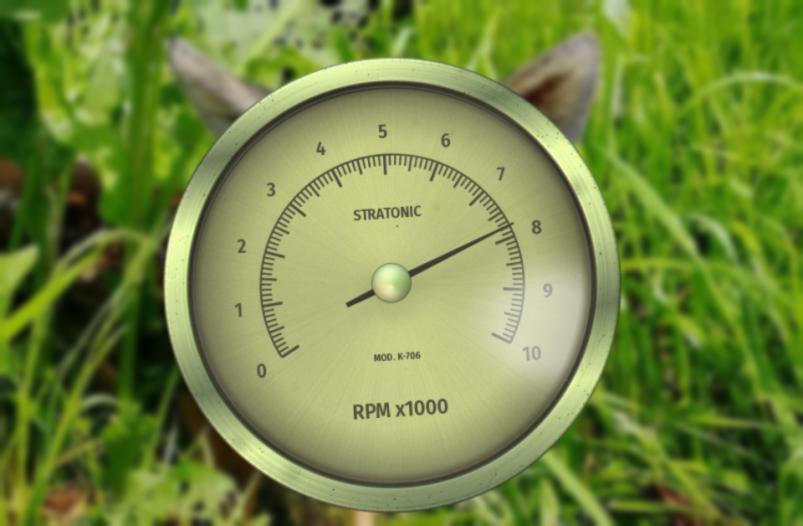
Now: 7800
